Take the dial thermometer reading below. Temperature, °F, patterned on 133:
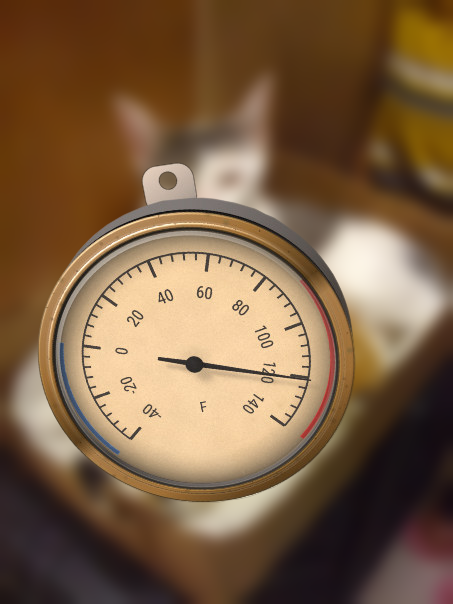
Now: 120
